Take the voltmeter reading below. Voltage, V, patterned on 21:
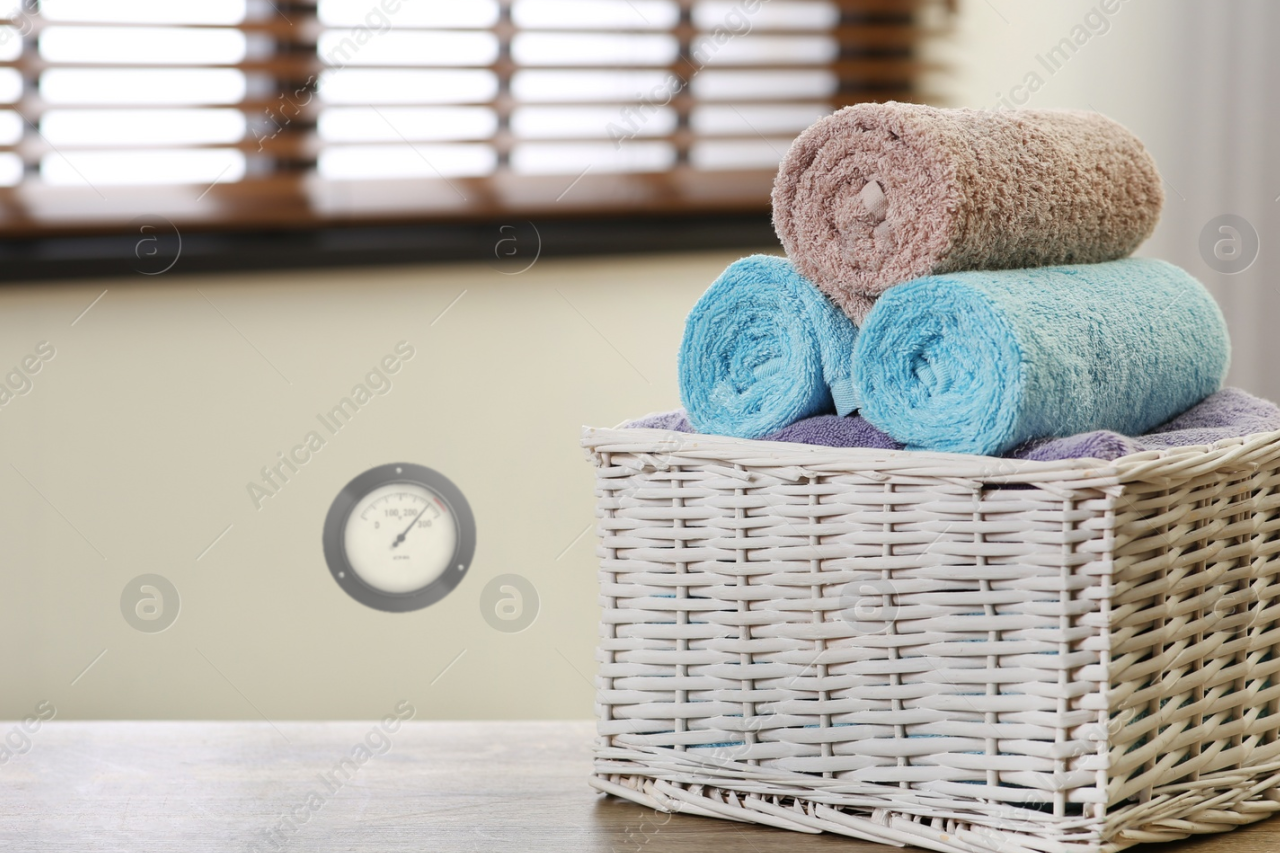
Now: 250
